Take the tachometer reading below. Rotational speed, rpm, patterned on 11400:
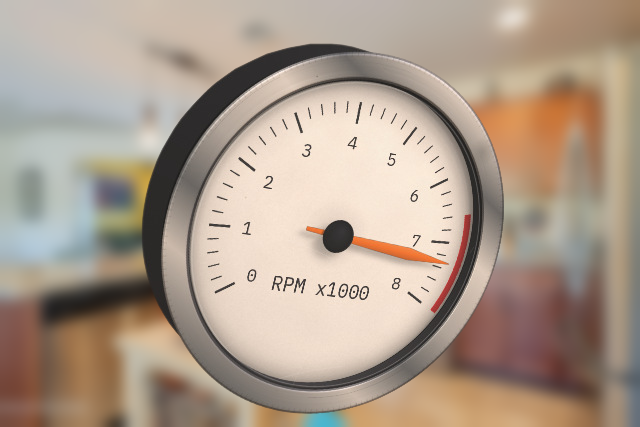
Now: 7300
